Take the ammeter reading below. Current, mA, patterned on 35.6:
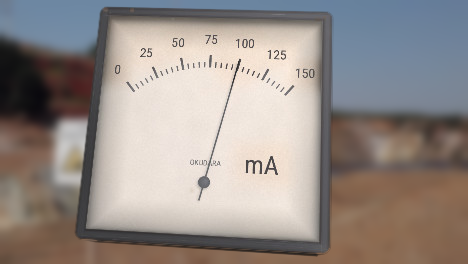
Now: 100
